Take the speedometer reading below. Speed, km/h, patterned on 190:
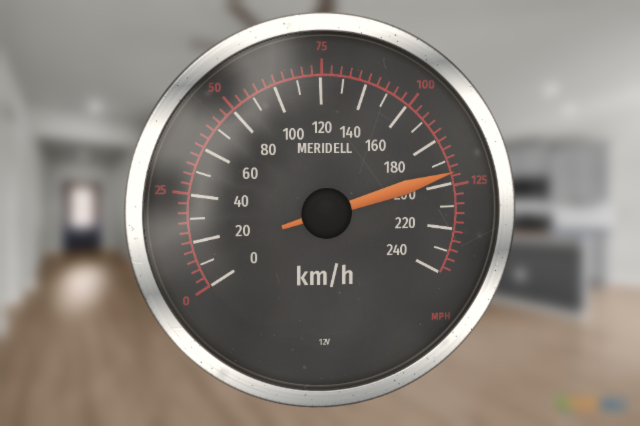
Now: 195
